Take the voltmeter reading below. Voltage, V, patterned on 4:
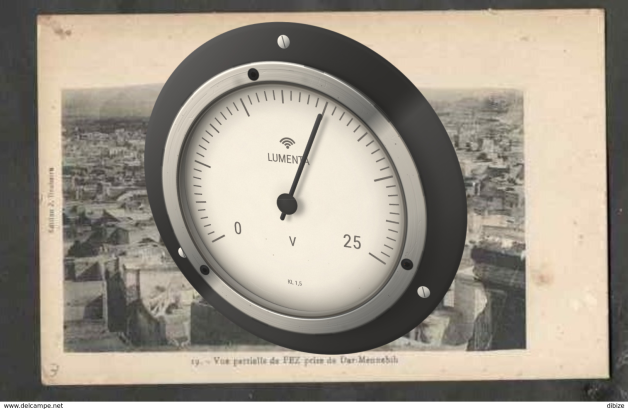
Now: 15
